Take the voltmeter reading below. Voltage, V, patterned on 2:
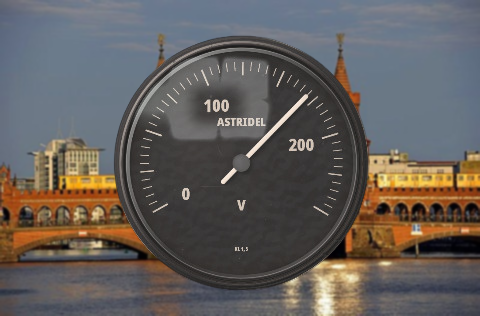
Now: 170
